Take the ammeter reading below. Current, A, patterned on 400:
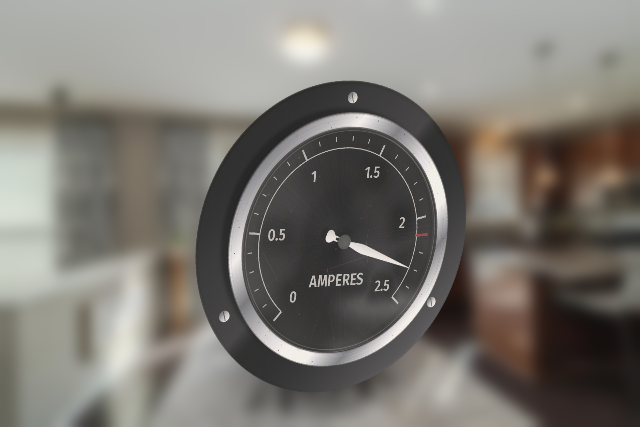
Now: 2.3
